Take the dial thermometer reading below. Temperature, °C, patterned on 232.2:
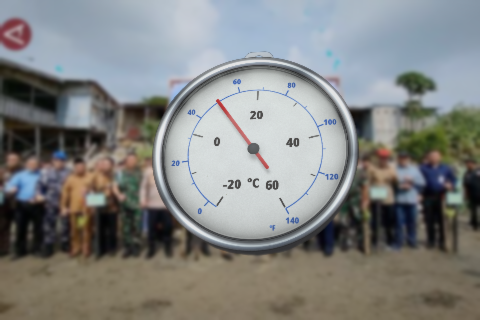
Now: 10
